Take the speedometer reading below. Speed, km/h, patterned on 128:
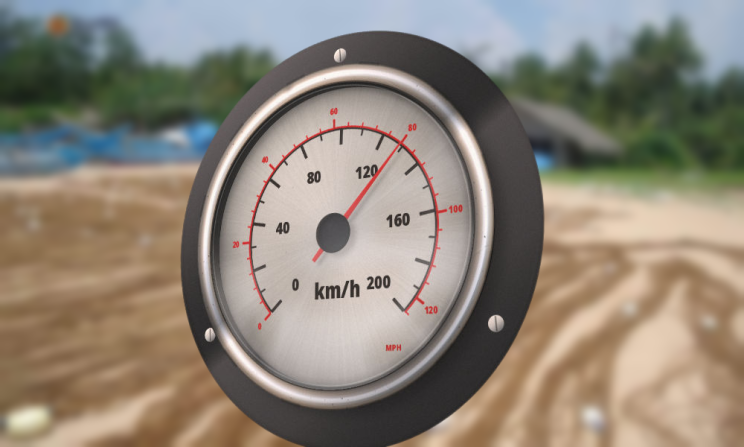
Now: 130
